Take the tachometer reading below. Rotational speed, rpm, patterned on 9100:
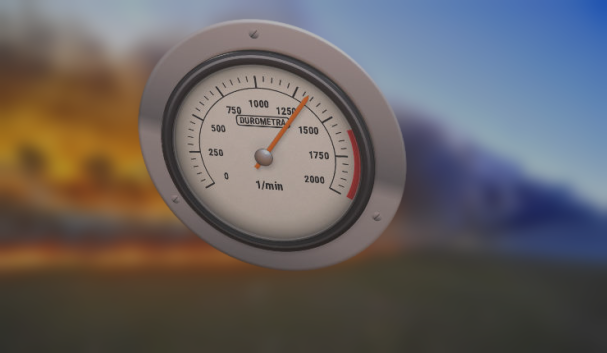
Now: 1325
